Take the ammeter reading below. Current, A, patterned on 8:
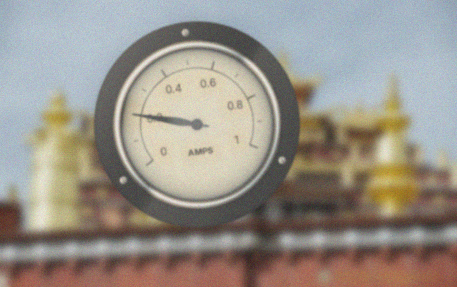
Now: 0.2
